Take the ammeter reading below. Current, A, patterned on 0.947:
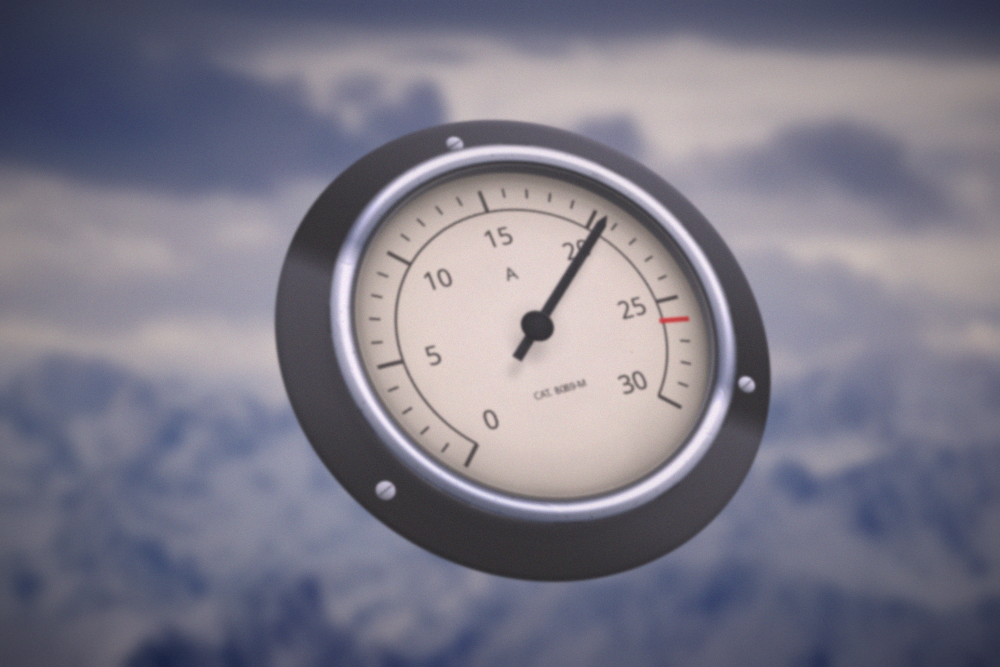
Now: 20.5
